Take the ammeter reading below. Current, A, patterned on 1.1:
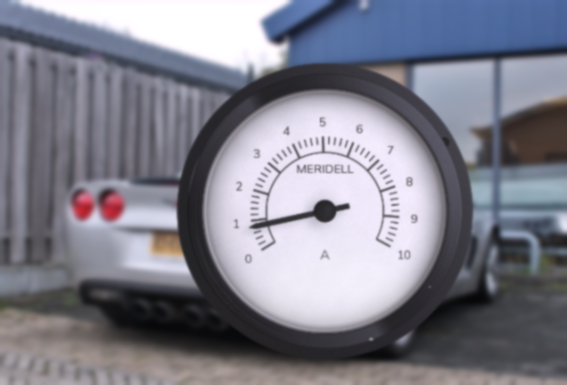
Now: 0.8
